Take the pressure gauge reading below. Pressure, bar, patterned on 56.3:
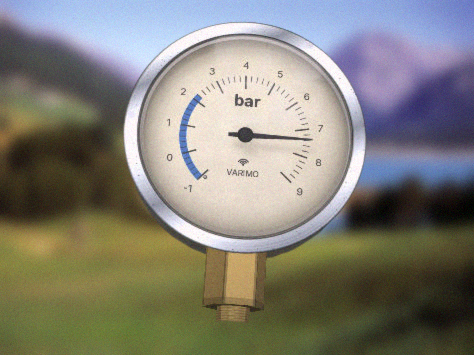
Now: 7.4
